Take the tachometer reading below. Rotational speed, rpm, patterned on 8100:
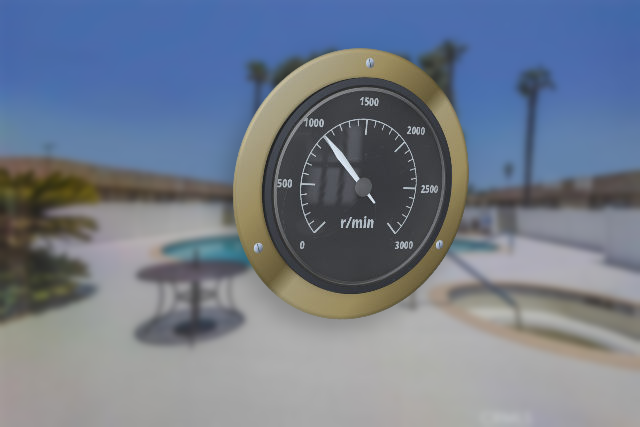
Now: 1000
